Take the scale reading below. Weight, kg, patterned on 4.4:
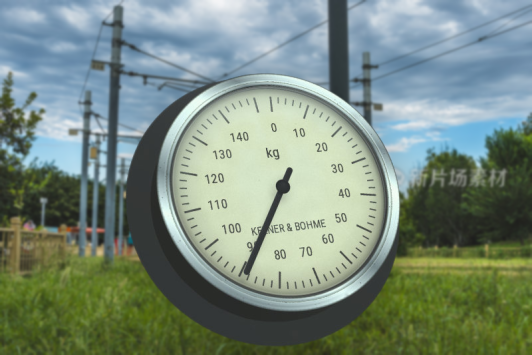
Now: 89
